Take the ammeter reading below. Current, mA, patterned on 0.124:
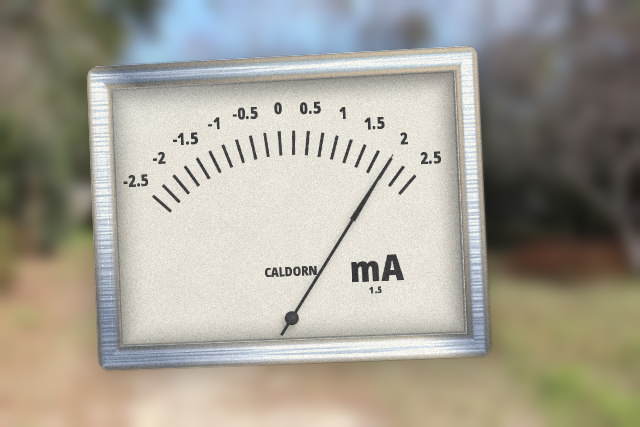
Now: 2
